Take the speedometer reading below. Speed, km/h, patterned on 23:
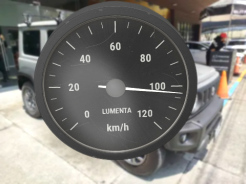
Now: 102.5
